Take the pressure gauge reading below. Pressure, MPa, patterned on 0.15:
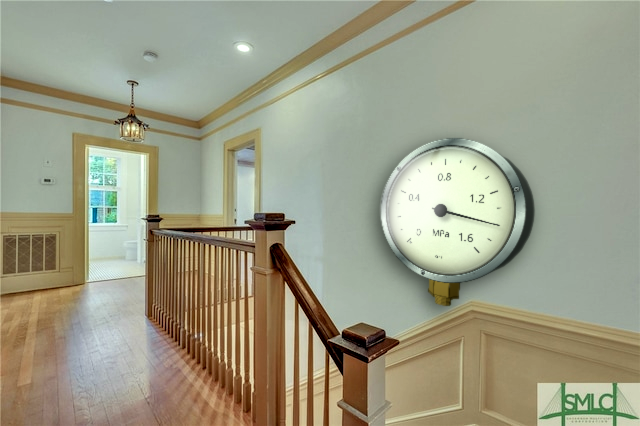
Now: 1.4
